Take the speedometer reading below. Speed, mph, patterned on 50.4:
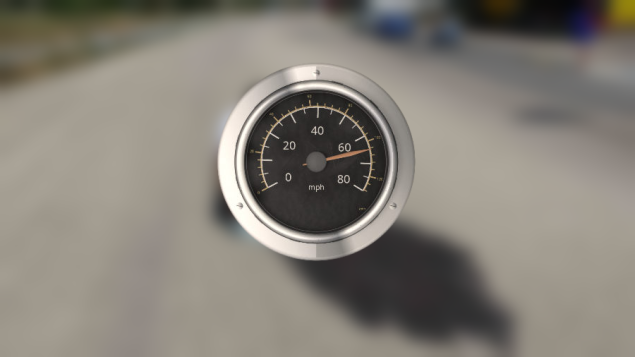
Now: 65
